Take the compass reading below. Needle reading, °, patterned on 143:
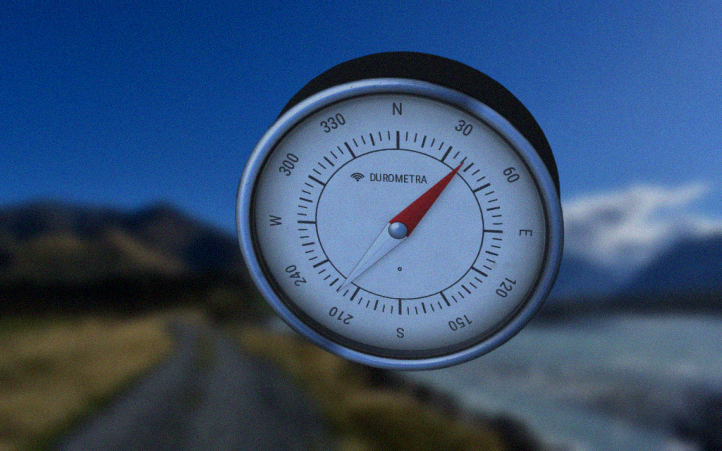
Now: 40
